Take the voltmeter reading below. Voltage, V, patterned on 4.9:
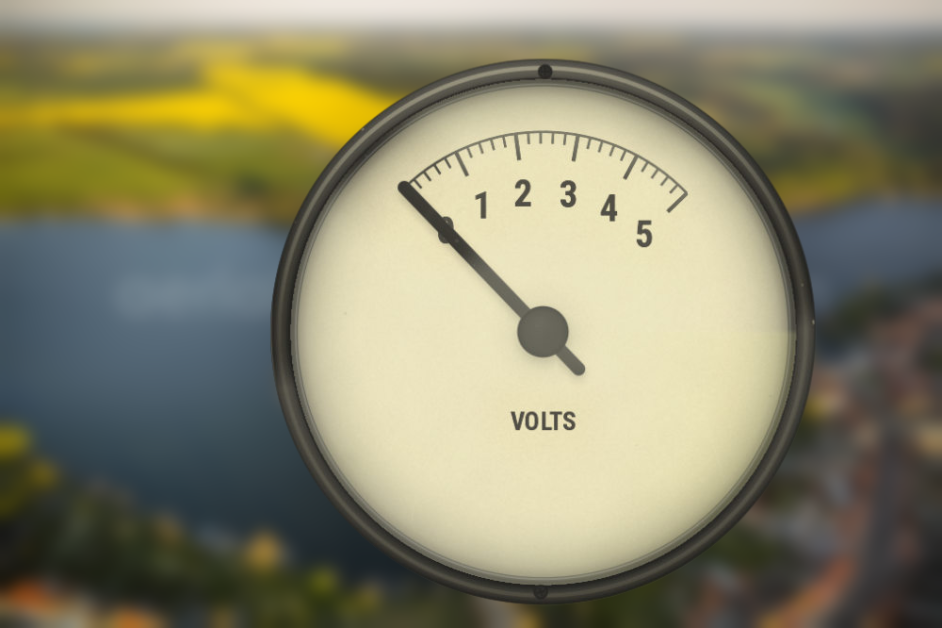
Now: 0
